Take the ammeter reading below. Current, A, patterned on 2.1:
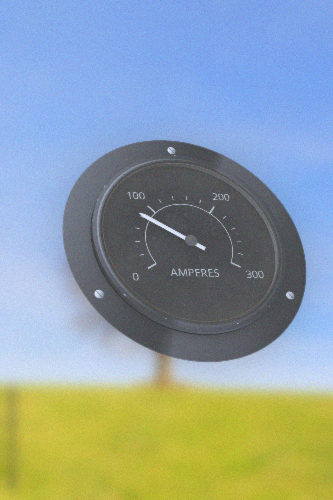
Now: 80
